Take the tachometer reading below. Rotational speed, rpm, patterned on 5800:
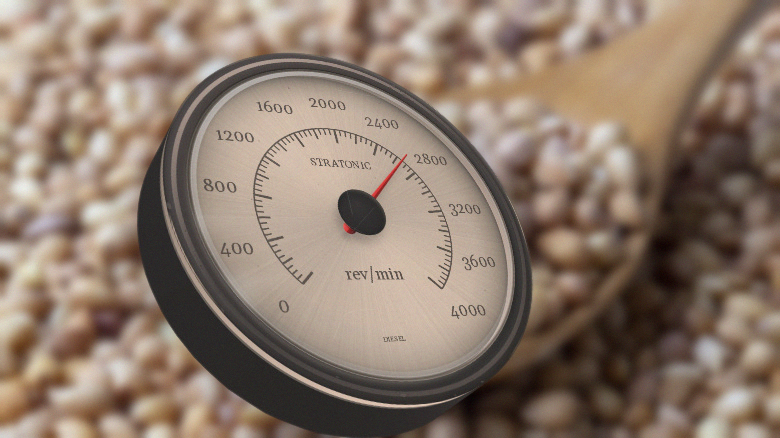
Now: 2650
